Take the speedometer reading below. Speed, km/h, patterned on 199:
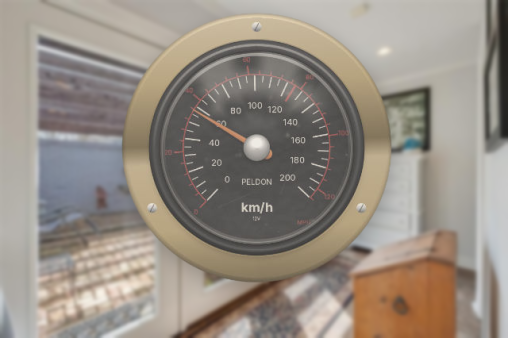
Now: 57.5
